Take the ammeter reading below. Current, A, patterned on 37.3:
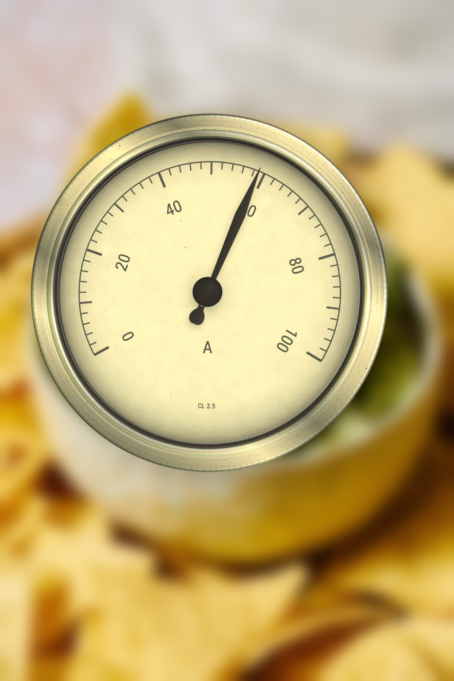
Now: 59
